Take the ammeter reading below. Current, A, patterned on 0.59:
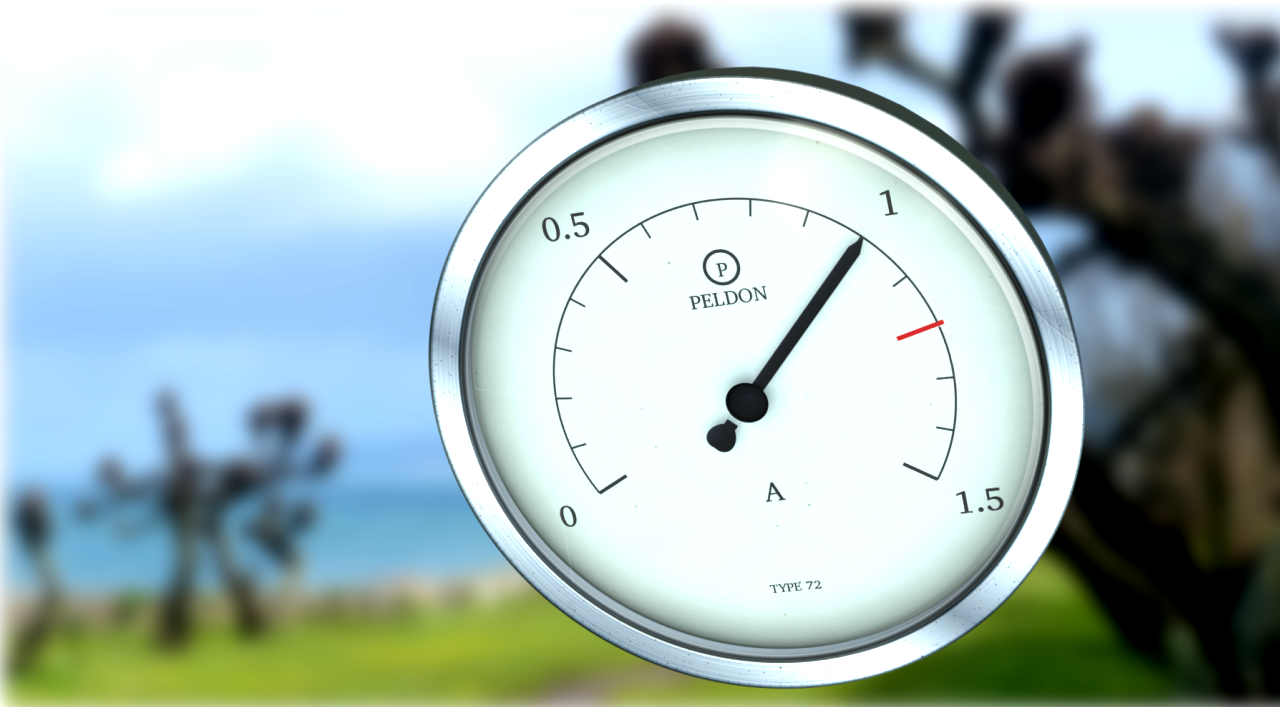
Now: 1
